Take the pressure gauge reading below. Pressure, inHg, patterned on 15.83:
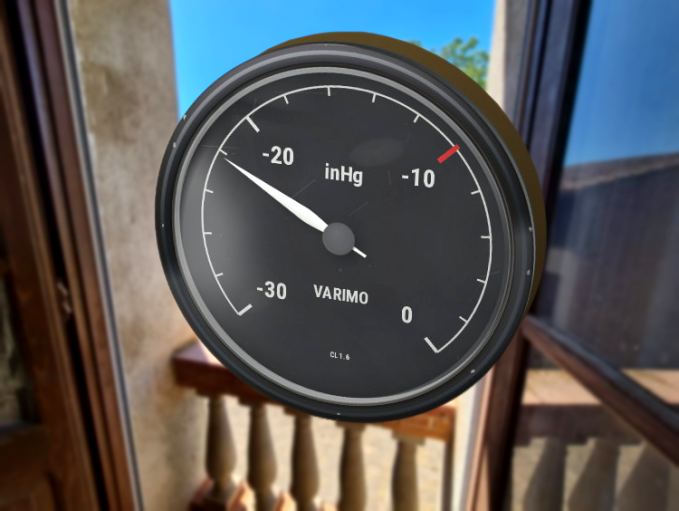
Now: -22
